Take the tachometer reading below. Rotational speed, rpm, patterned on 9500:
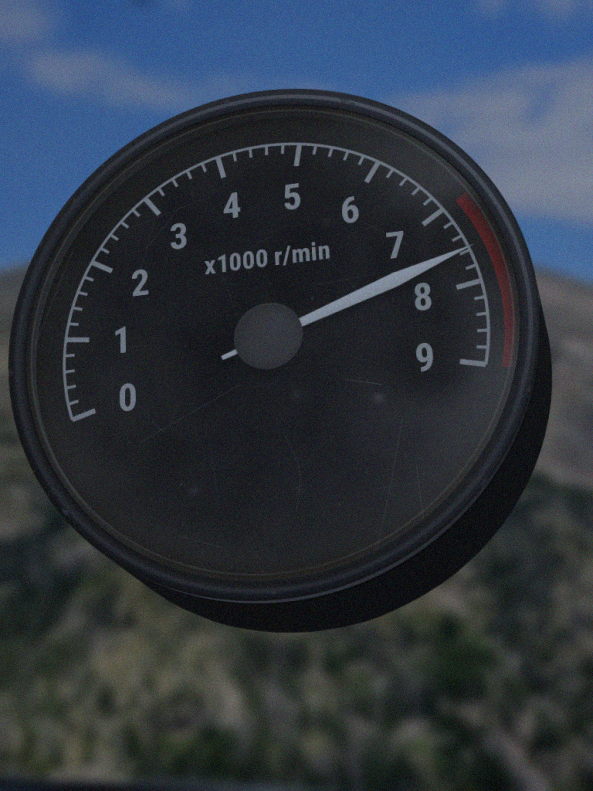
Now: 7600
